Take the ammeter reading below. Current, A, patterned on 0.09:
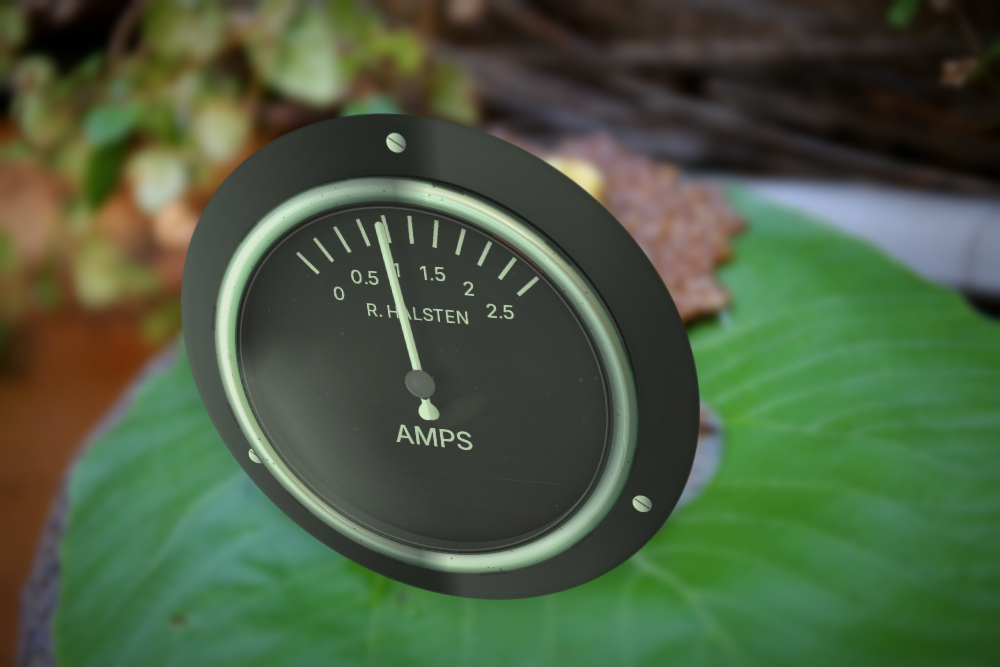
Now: 1
